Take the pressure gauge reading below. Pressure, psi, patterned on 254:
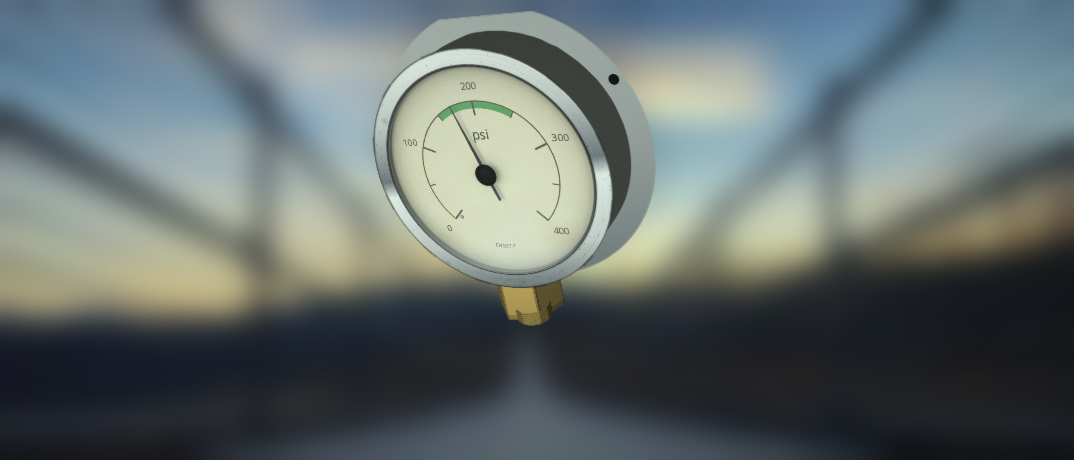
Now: 175
